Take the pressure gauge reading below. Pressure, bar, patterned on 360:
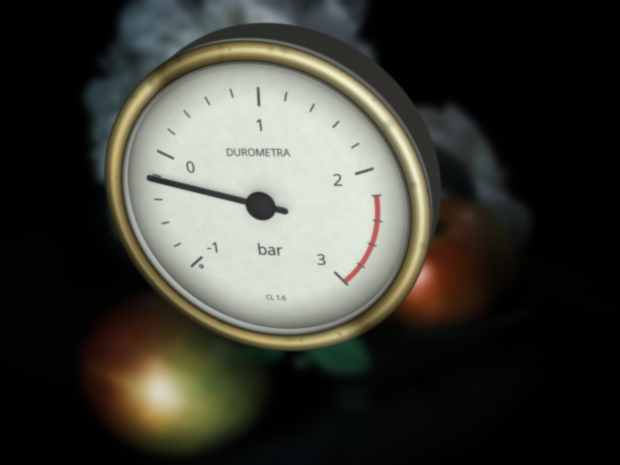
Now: -0.2
